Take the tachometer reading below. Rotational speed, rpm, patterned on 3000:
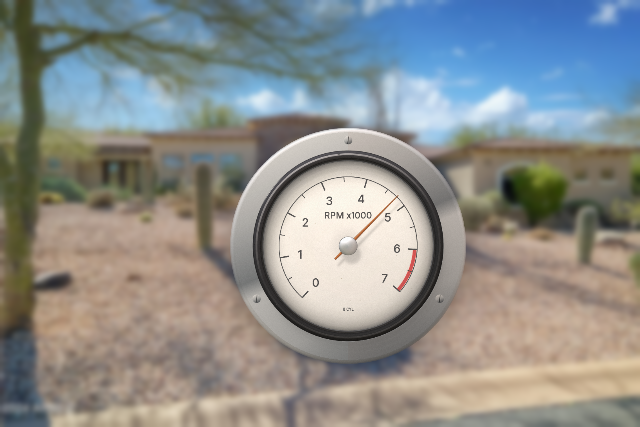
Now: 4750
